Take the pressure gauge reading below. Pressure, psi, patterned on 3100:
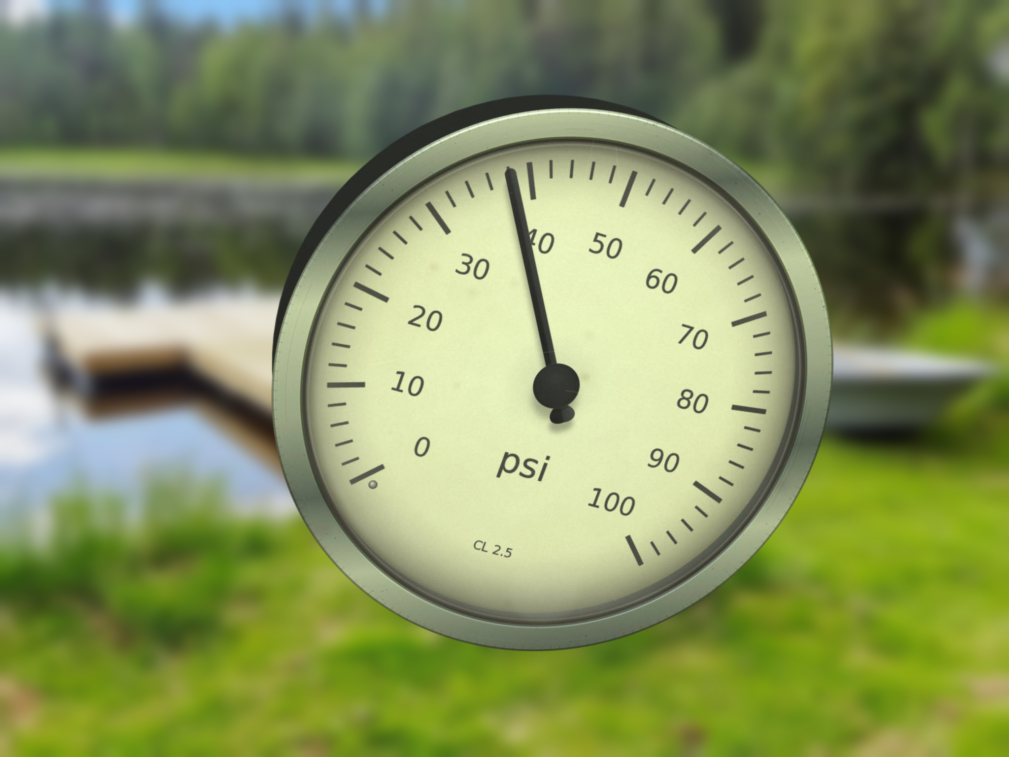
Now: 38
